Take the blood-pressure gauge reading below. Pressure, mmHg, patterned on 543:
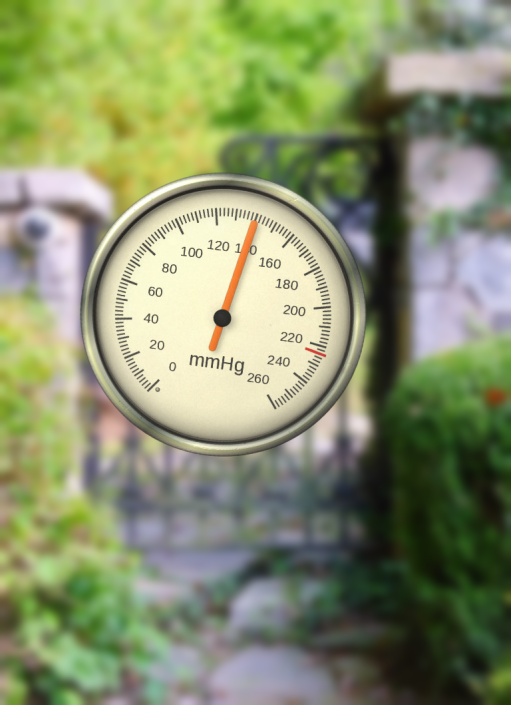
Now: 140
